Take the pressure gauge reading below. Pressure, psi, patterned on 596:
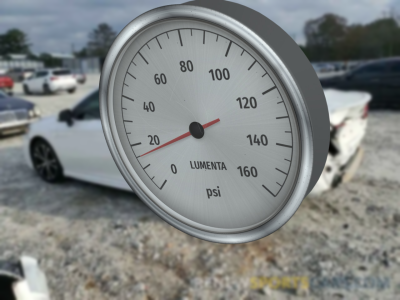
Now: 15
